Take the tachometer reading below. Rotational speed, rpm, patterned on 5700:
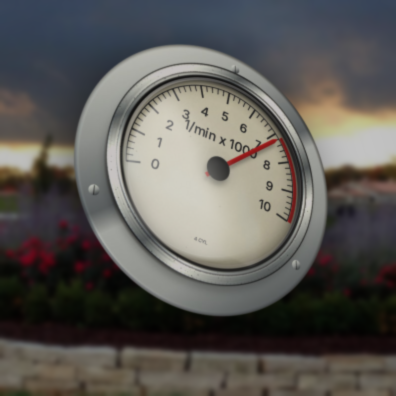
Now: 7200
